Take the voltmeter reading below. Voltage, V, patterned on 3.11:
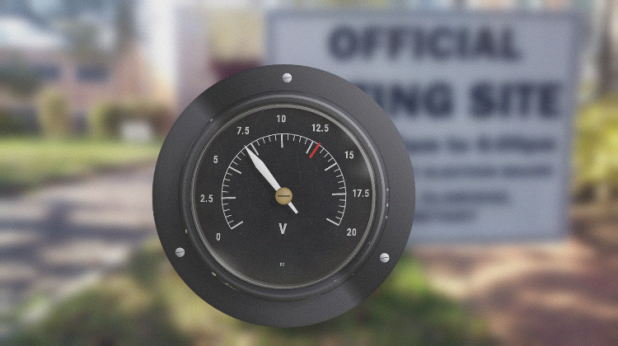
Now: 7
